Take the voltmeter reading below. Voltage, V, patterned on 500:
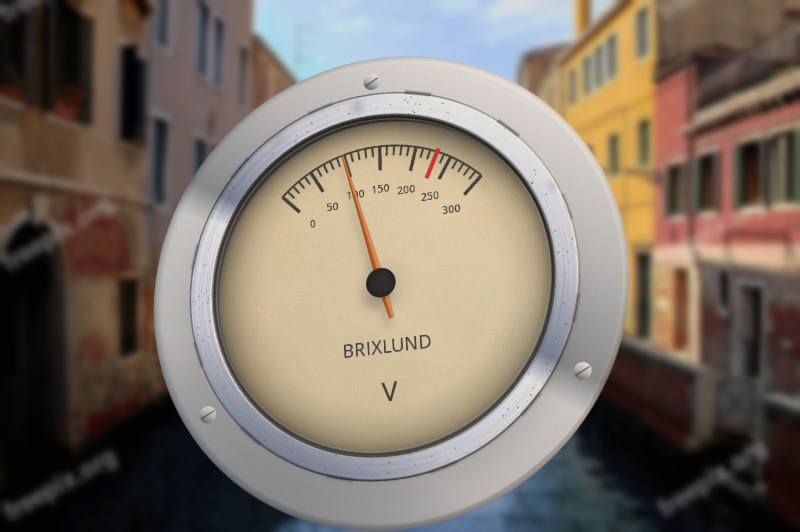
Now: 100
